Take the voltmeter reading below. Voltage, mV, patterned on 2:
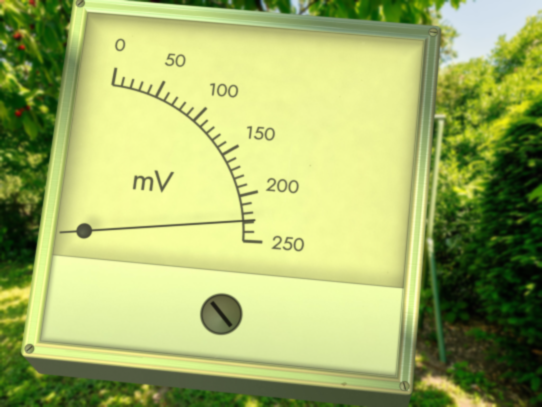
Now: 230
